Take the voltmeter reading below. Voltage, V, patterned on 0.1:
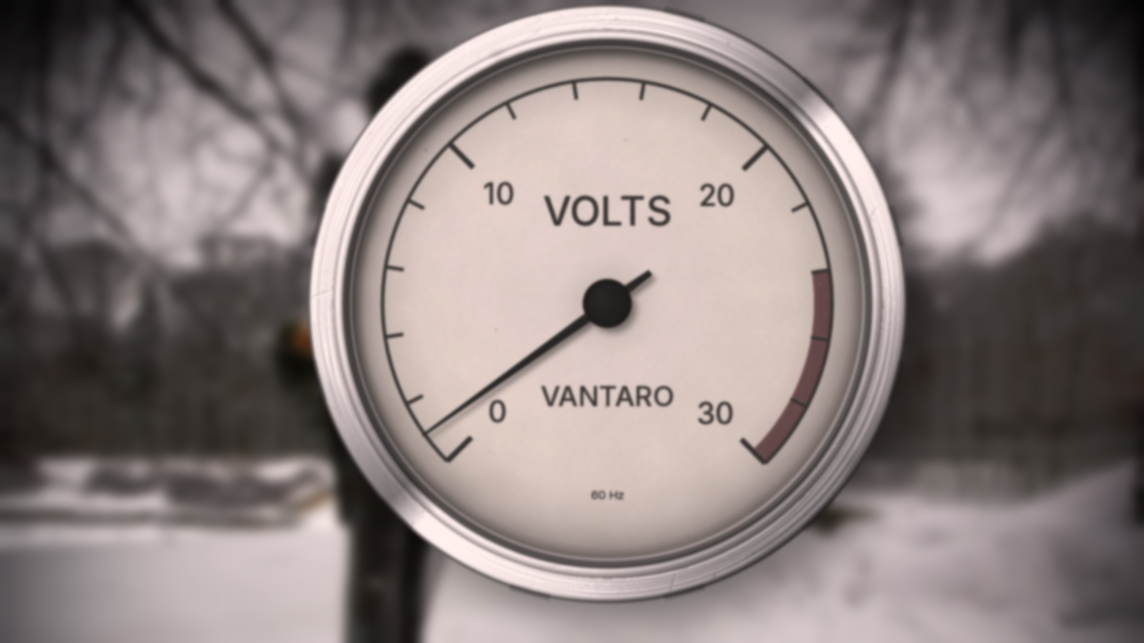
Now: 1
